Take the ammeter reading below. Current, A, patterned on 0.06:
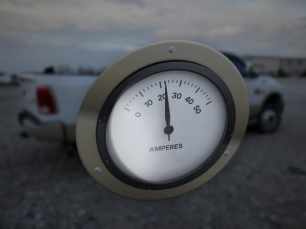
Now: 22
